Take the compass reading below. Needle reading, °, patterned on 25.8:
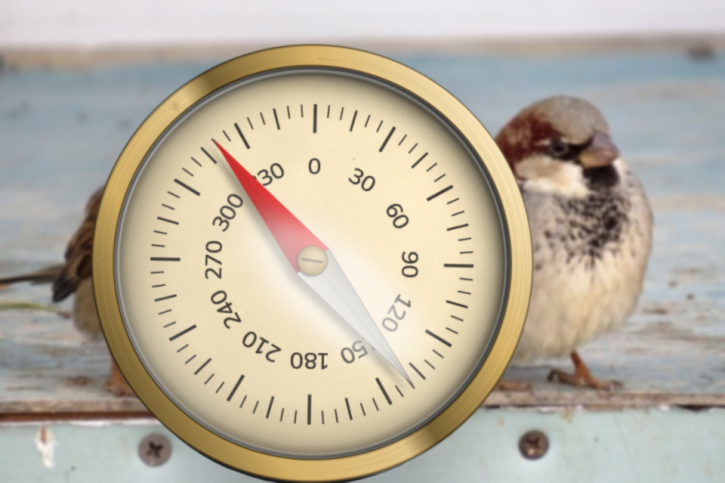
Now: 320
